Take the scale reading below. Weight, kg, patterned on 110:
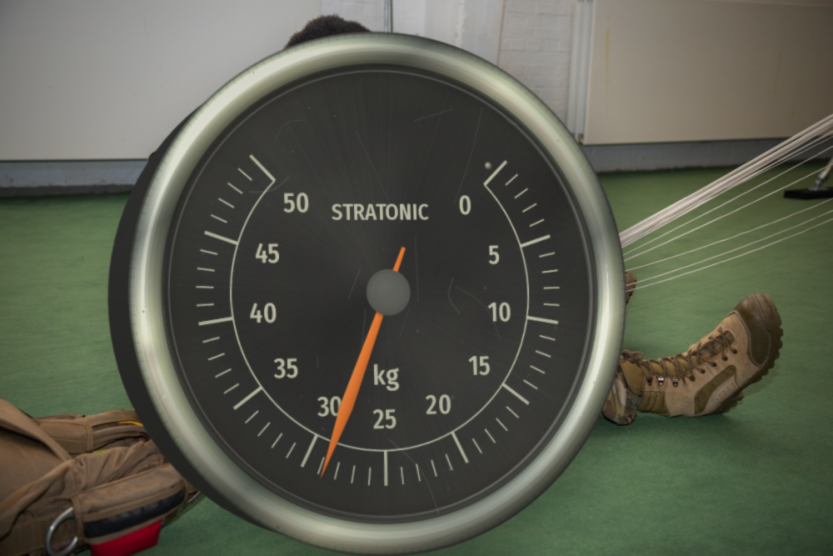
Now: 29
